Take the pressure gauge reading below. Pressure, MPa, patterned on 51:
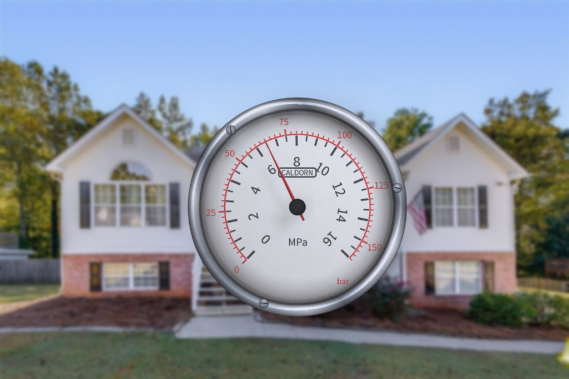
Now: 6.5
